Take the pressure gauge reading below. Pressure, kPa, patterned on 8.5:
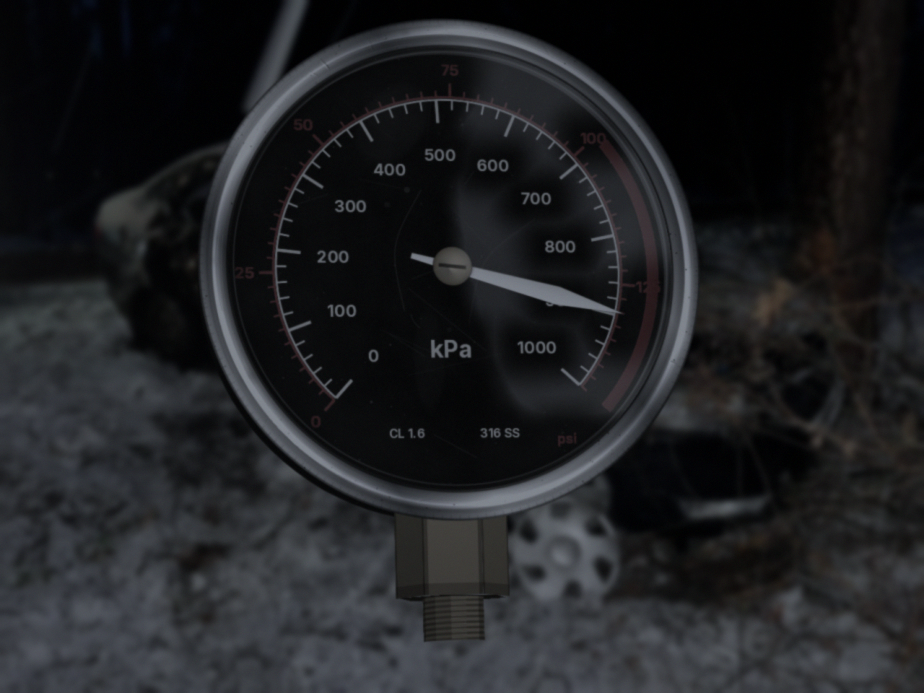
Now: 900
